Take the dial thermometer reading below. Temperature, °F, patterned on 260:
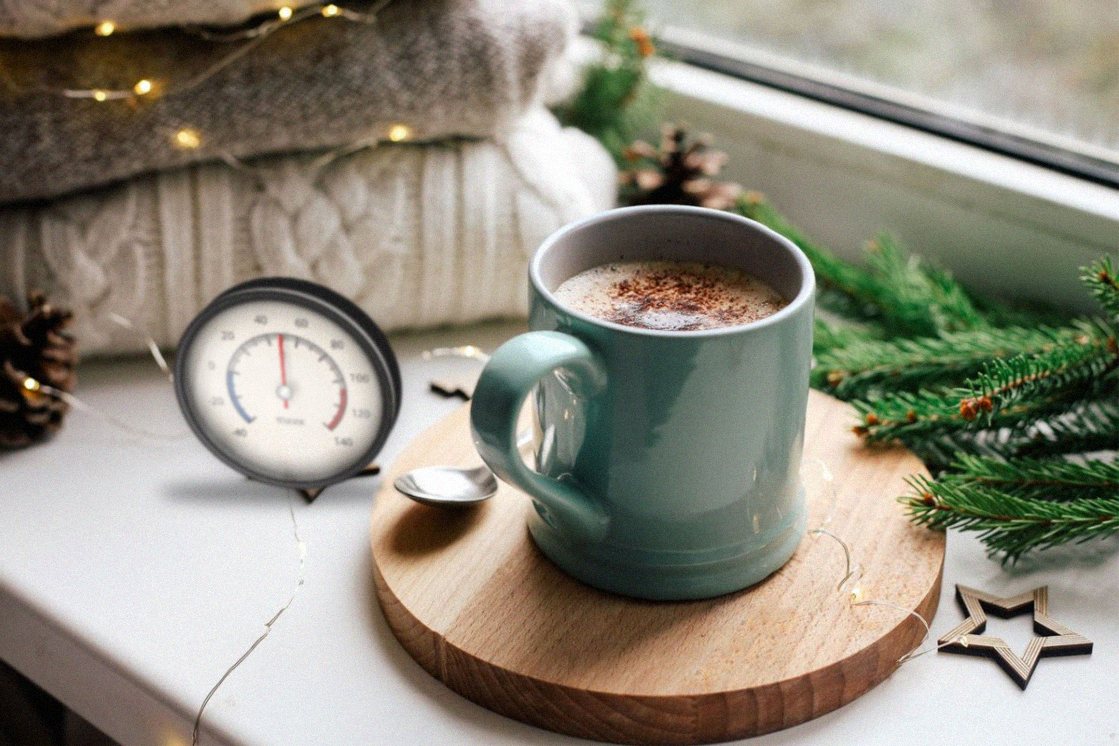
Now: 50
